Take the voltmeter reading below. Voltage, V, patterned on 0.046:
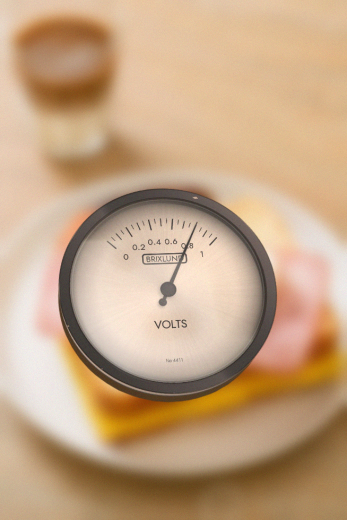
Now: 0.8
